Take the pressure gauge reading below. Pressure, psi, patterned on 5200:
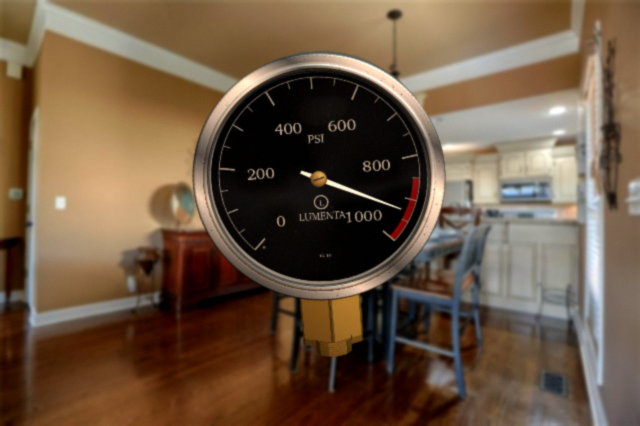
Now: 925
